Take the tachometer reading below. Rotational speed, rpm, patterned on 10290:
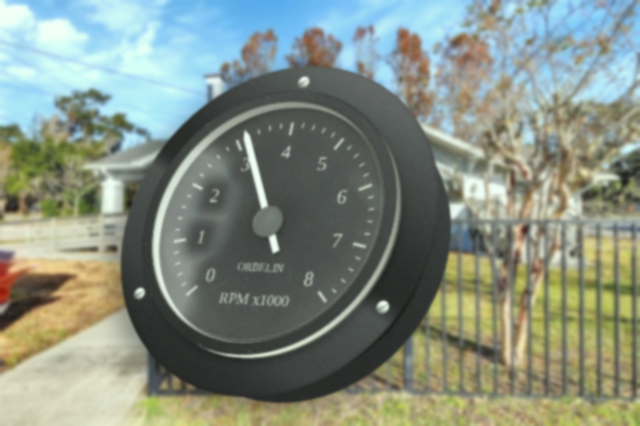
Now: 3200
